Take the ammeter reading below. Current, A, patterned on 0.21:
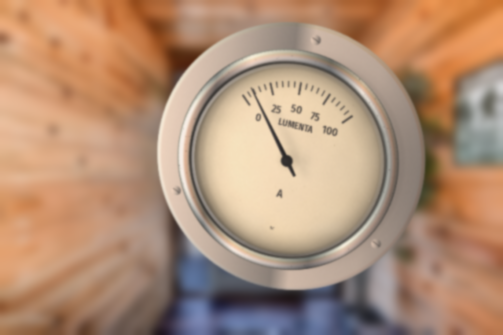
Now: 10
